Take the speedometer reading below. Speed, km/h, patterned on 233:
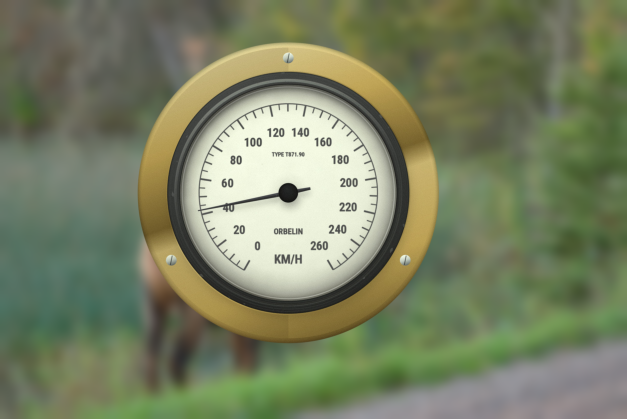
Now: 42.5
